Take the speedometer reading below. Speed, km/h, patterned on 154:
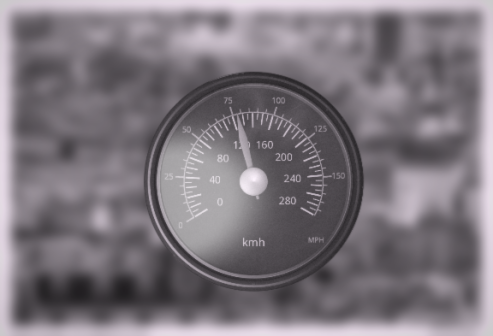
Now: 125
